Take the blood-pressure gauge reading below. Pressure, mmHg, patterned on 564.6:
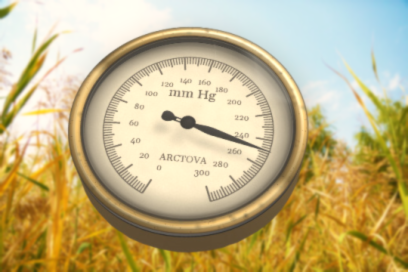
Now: 250
